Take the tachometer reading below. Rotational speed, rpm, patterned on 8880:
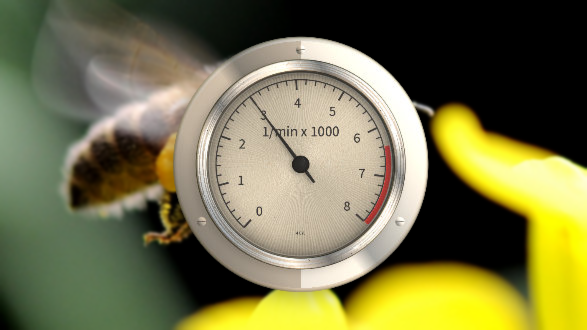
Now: 3000
